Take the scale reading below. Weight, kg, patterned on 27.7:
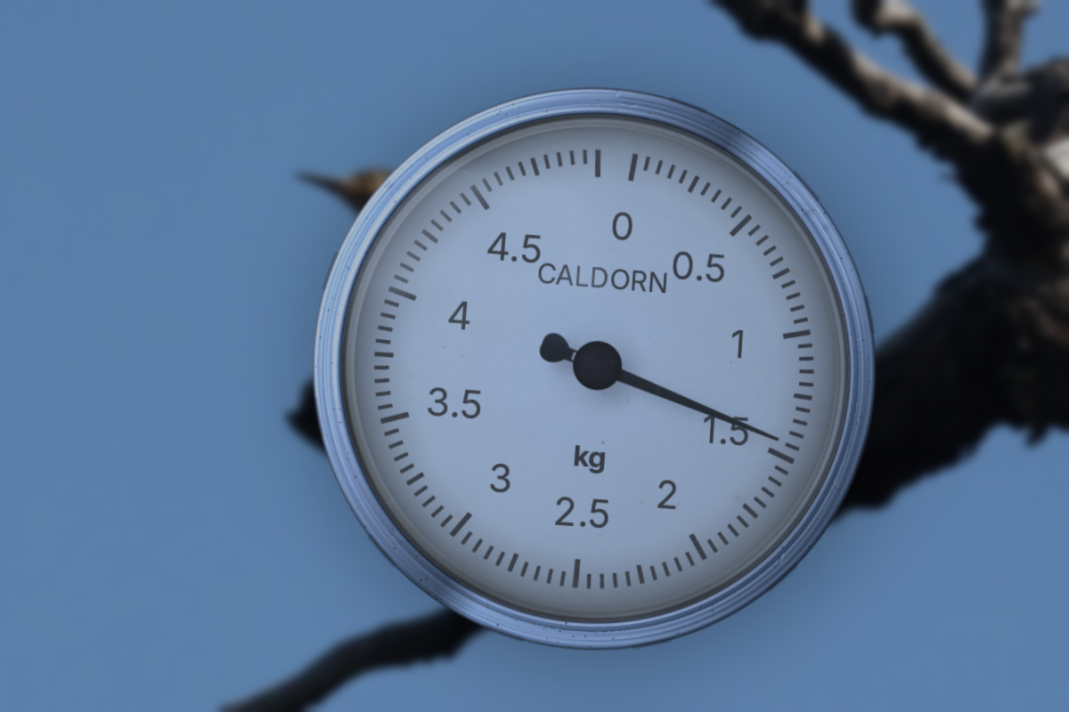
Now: 1.45
